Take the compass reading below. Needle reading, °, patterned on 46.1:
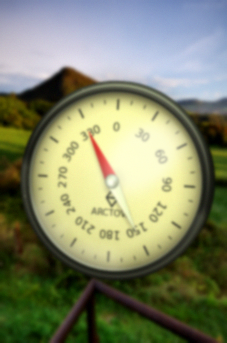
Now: 330
